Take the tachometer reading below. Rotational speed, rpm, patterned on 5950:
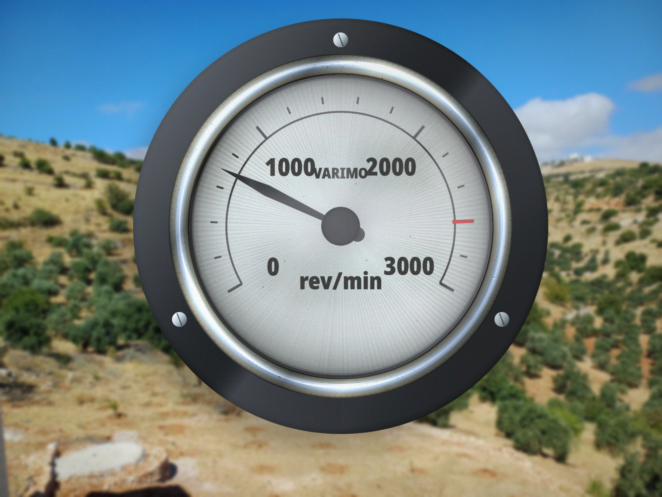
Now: 700
